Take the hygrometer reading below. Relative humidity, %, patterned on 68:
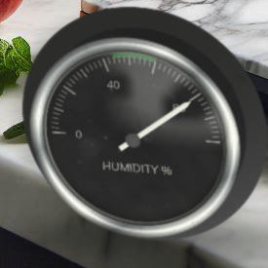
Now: 80
